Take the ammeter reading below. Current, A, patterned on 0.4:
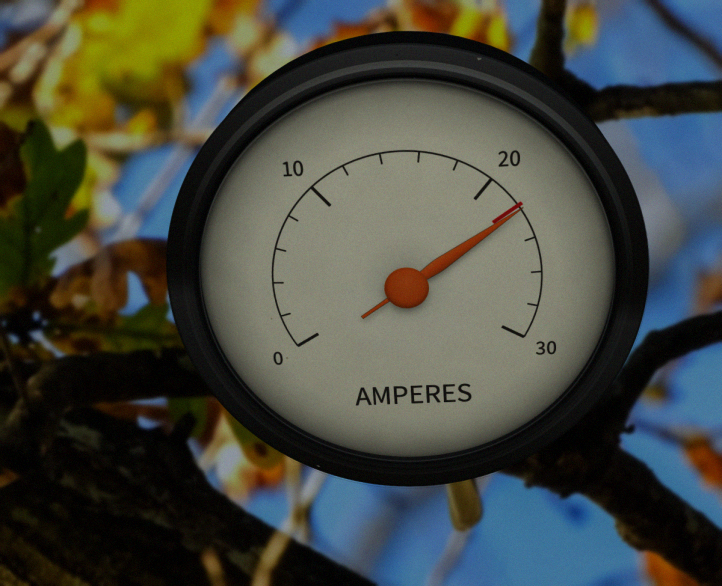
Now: 22
